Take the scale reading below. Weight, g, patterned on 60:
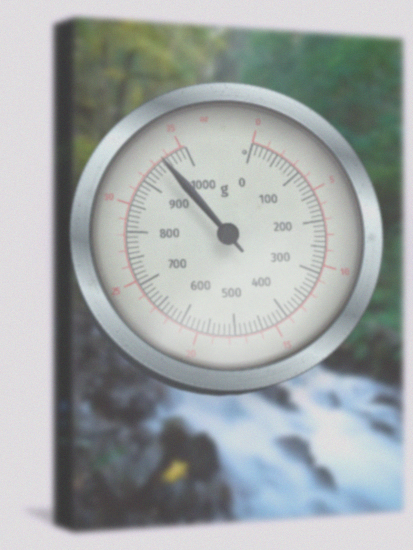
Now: 950
